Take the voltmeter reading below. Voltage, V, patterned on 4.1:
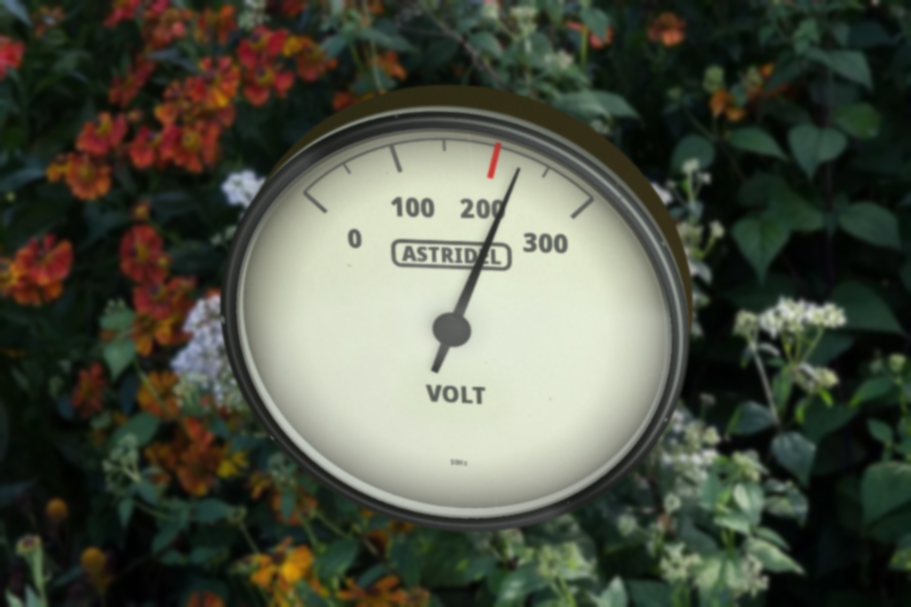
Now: 225
